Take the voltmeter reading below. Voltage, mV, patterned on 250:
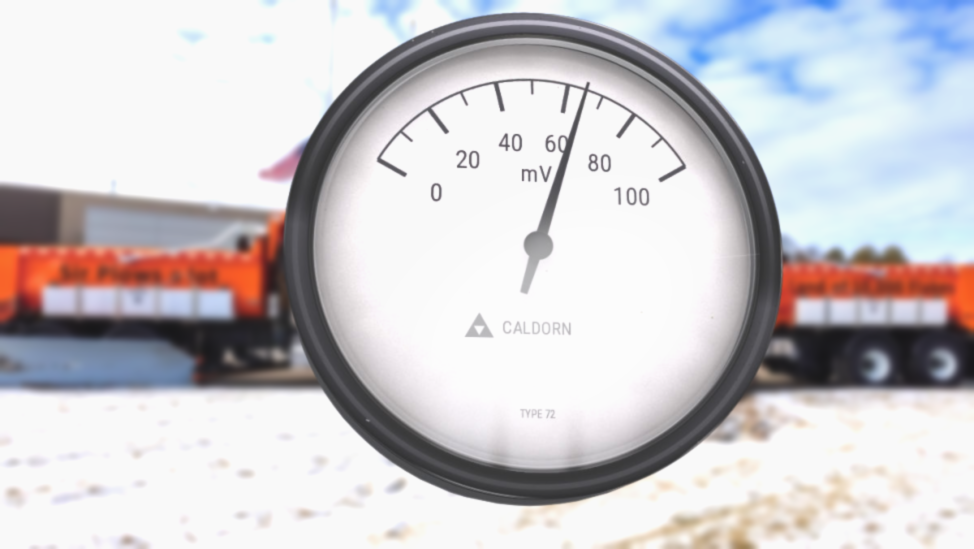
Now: 65
